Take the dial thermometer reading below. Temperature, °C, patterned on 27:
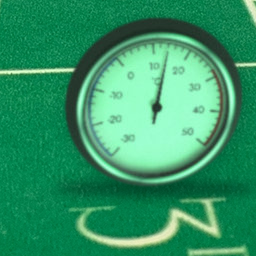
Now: 14
